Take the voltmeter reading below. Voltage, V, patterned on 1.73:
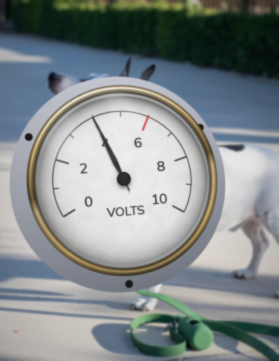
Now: 4
